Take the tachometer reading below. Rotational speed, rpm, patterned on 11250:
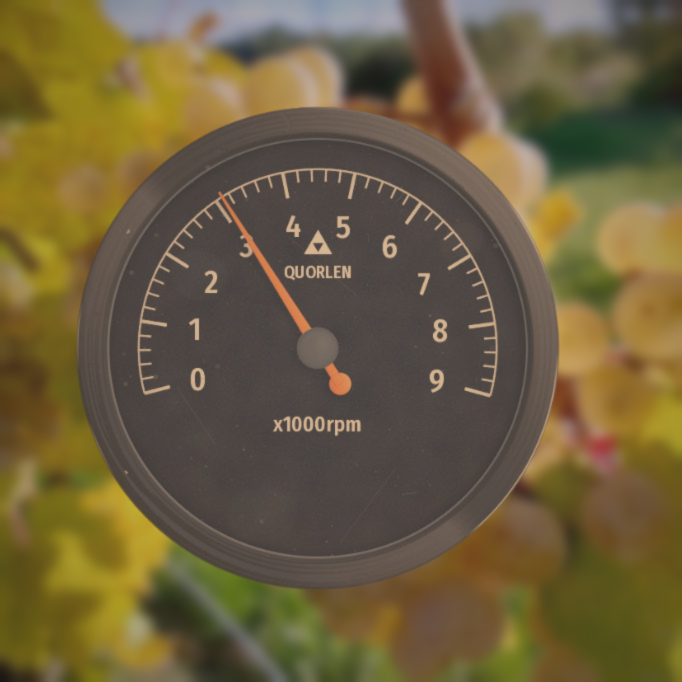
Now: 3100
